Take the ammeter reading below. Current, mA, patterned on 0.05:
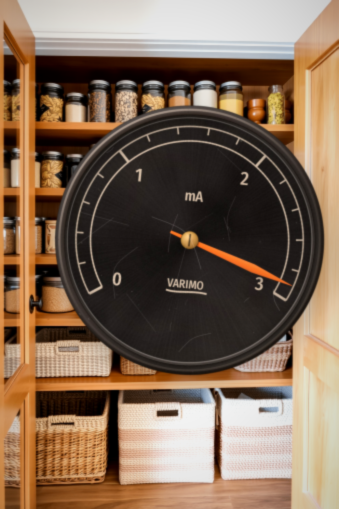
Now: 2.9
